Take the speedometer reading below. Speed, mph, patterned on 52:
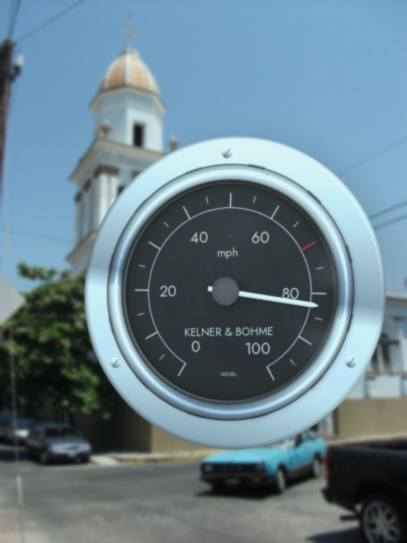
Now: 82.5
